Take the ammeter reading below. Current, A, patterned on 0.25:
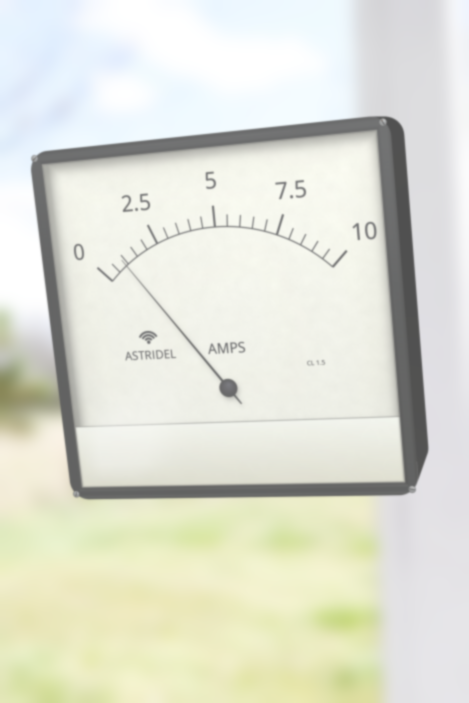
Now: 1
